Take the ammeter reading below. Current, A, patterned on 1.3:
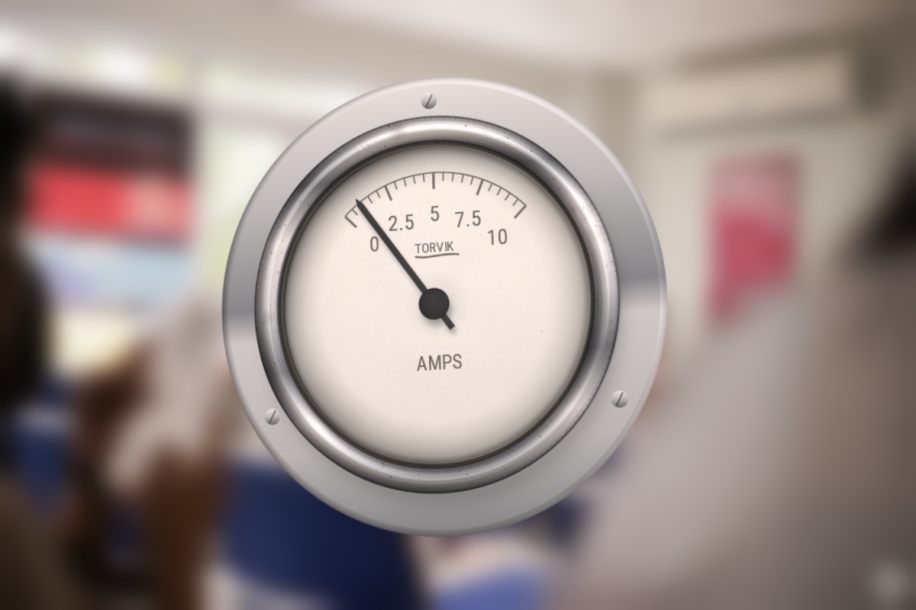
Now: 1
